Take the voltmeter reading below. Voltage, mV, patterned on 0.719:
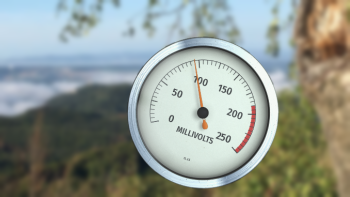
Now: 95
